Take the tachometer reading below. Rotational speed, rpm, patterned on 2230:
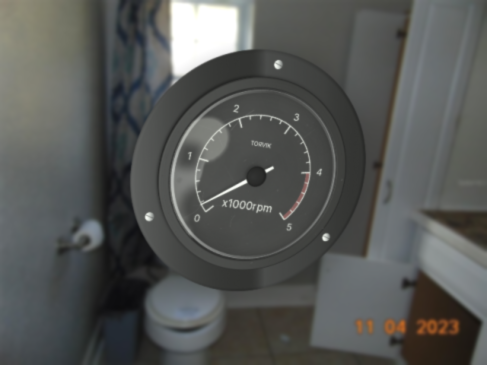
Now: 200
